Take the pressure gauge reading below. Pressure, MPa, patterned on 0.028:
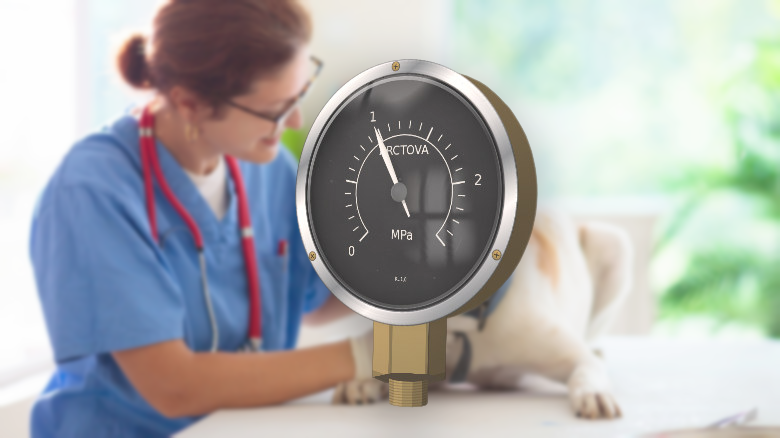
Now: 1
